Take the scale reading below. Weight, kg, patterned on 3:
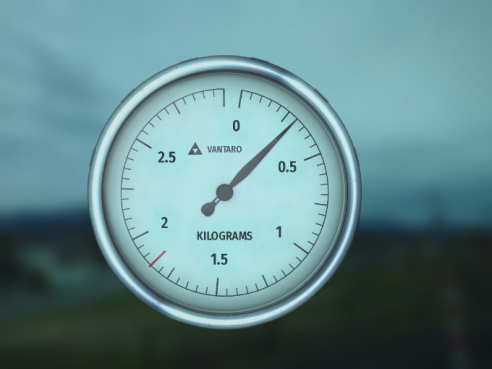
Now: 0.3
